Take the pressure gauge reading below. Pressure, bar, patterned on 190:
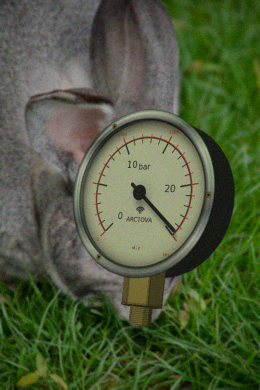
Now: 24.5
